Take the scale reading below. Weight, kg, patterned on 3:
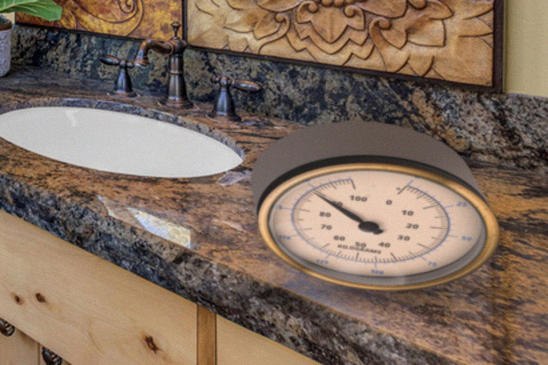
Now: 90
